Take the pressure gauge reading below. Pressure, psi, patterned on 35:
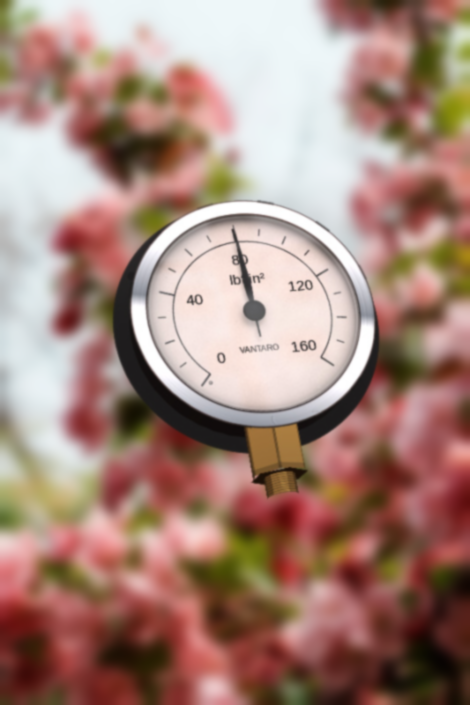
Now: 80
